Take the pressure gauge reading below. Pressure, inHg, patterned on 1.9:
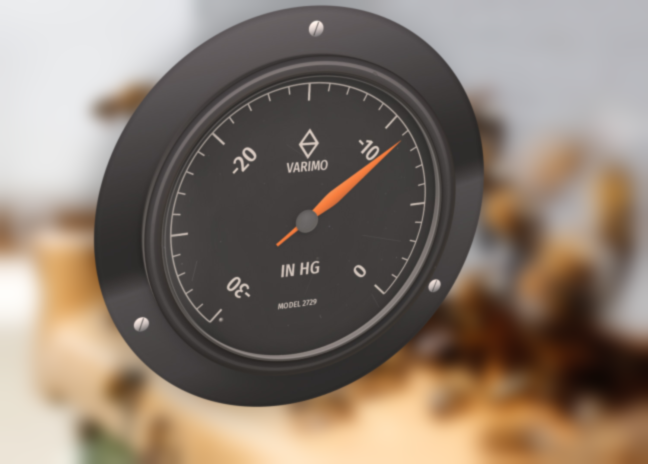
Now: -9
